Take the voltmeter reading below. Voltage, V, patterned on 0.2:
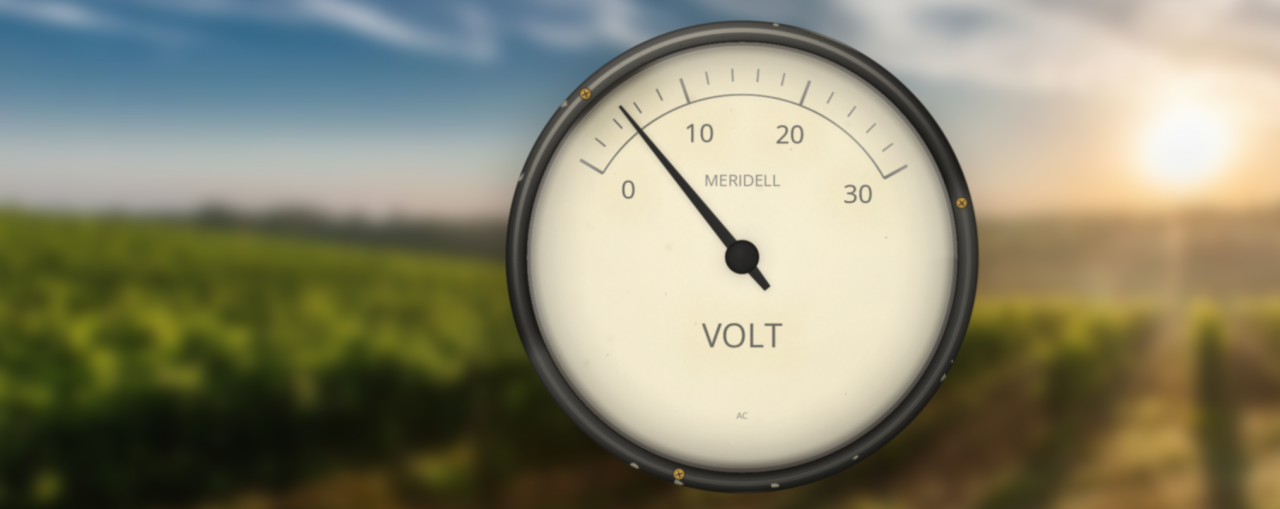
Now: 5
